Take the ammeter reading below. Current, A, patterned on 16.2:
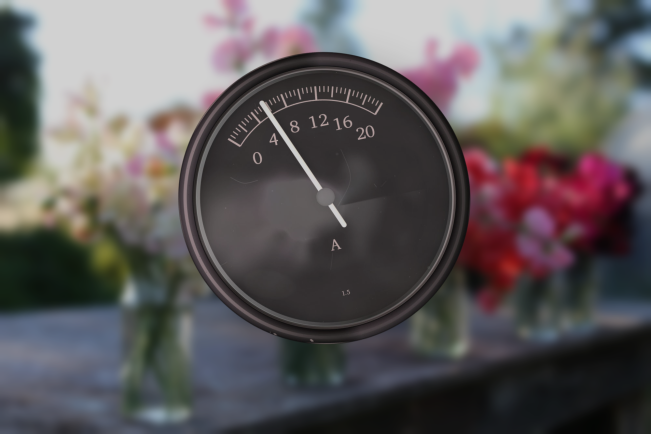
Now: 5.5
